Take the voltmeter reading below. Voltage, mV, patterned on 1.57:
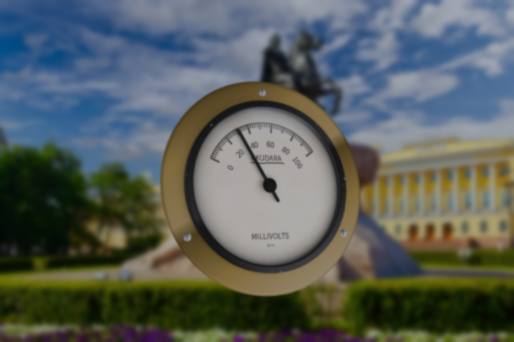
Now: 30
